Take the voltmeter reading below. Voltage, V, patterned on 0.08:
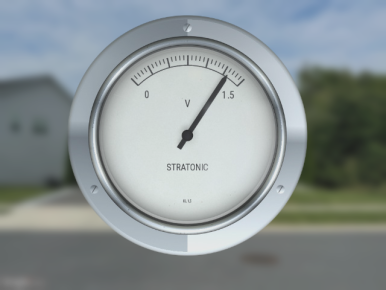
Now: 1.3
